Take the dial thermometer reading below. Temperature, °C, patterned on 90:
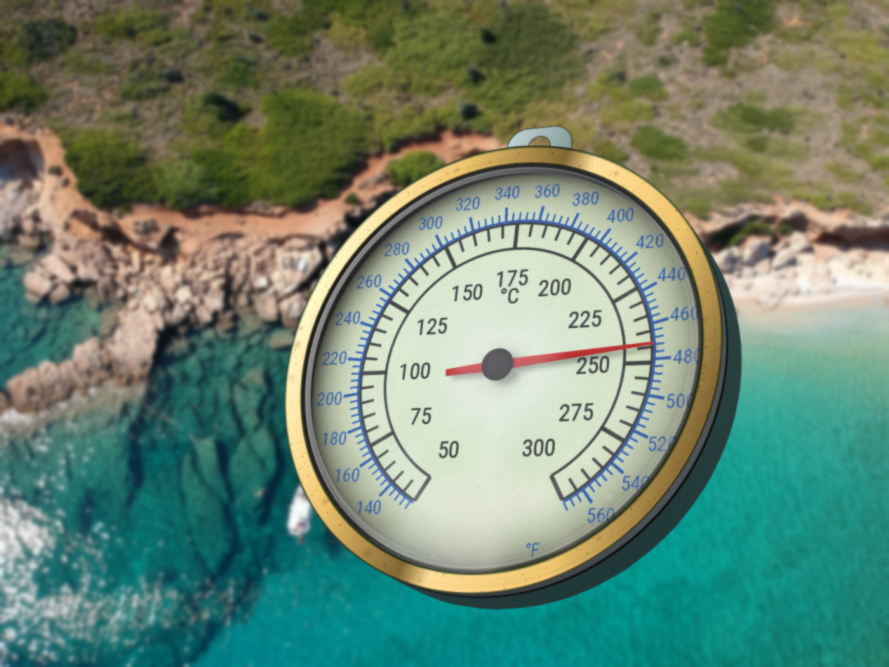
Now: 245
